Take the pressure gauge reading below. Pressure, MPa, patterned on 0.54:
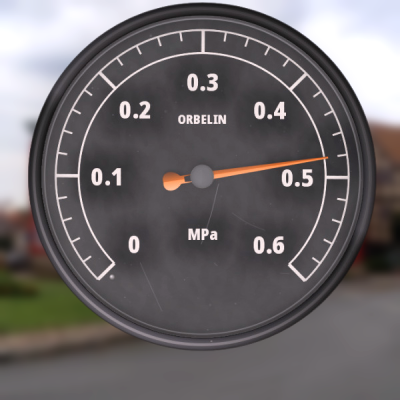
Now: 0.48
